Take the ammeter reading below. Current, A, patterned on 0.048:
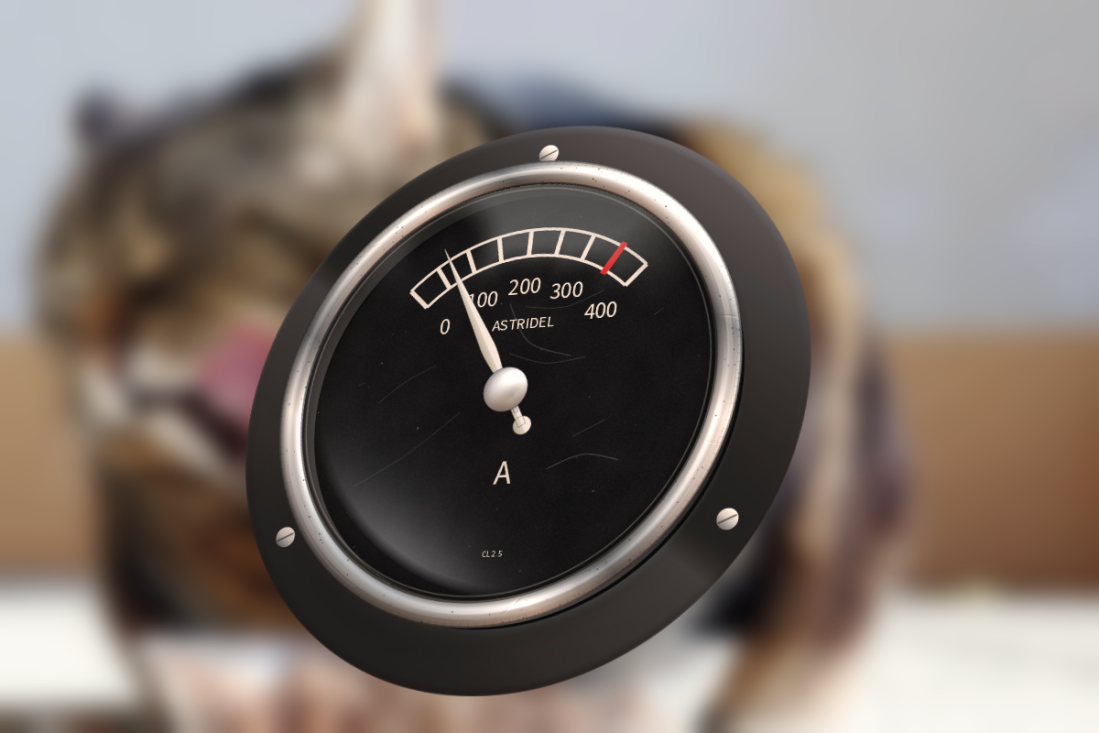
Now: 75
